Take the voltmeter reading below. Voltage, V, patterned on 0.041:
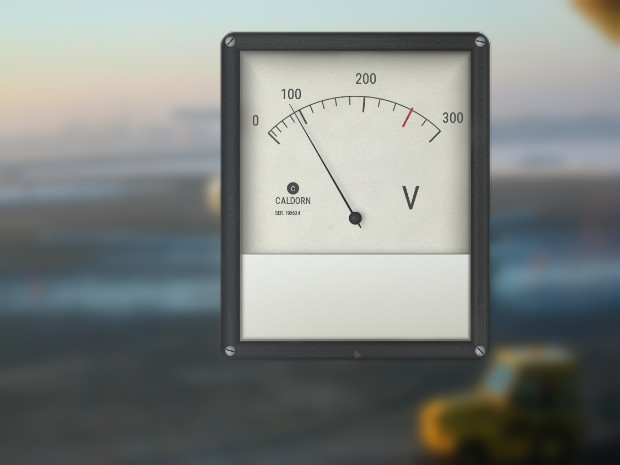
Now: 90
